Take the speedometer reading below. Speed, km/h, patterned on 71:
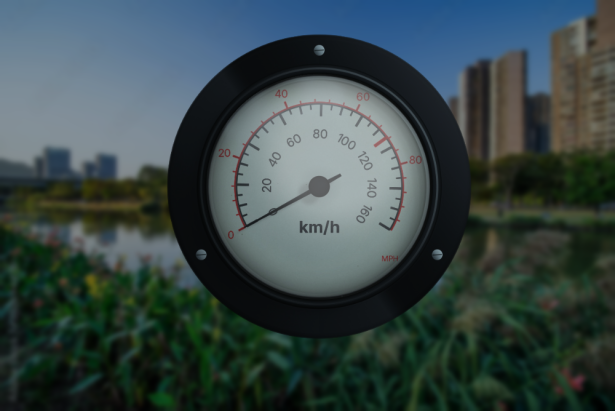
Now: 0
